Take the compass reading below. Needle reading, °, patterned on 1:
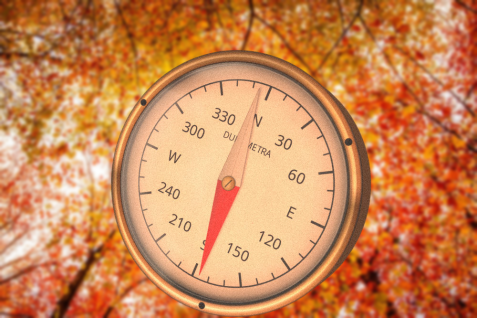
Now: 175
